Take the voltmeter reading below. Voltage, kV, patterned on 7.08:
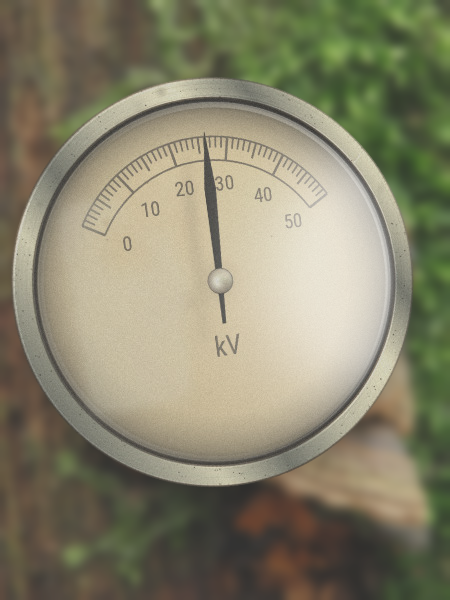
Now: 26
